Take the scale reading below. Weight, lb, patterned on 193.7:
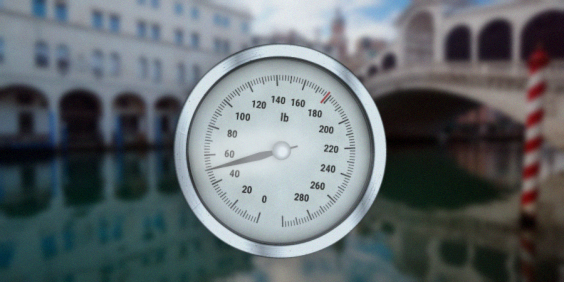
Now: 50
